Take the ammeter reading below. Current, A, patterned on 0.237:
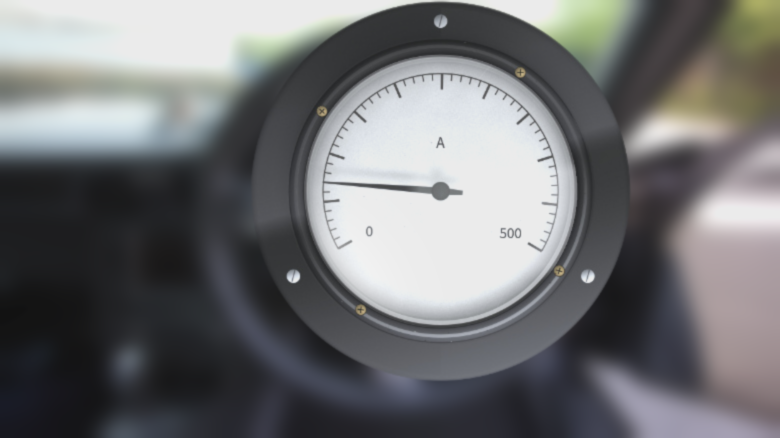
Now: 70
